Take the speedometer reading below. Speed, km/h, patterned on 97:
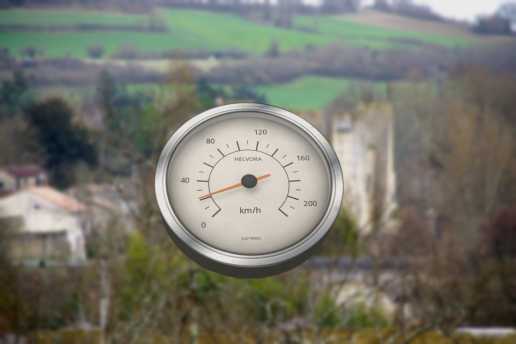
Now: 20
